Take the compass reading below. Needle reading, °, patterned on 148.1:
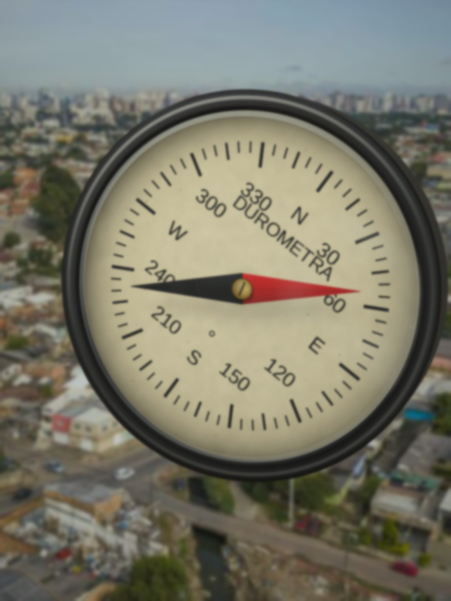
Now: 52.5
